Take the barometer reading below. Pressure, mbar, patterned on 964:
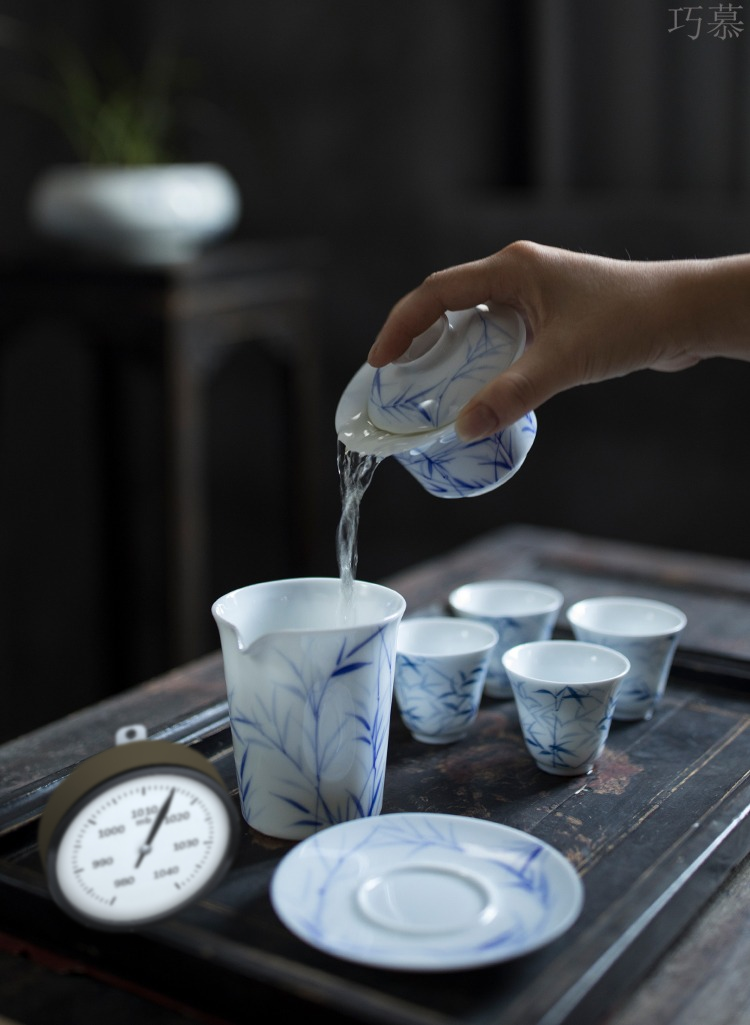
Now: 1015
